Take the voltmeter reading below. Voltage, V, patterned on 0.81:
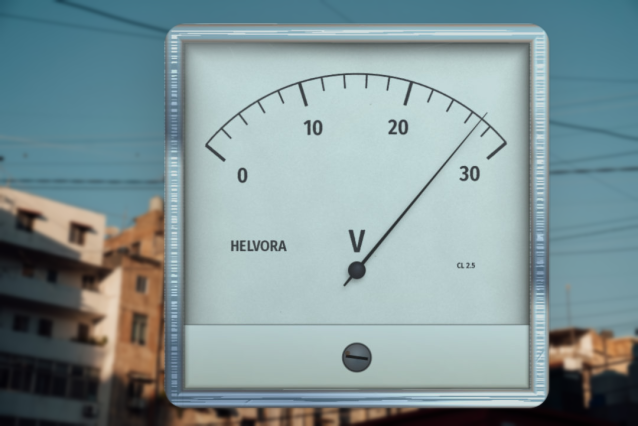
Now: 27
